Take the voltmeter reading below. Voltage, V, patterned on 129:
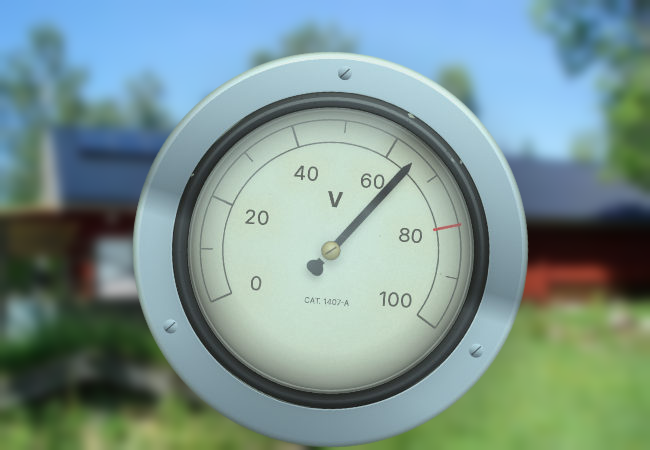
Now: 65
